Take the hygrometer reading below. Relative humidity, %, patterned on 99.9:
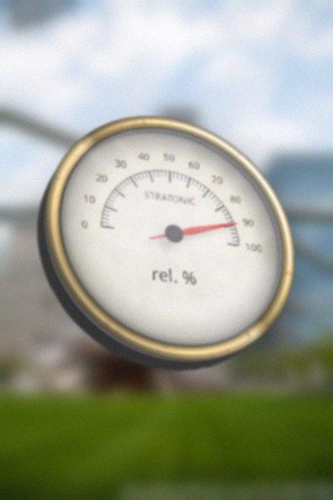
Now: 90
